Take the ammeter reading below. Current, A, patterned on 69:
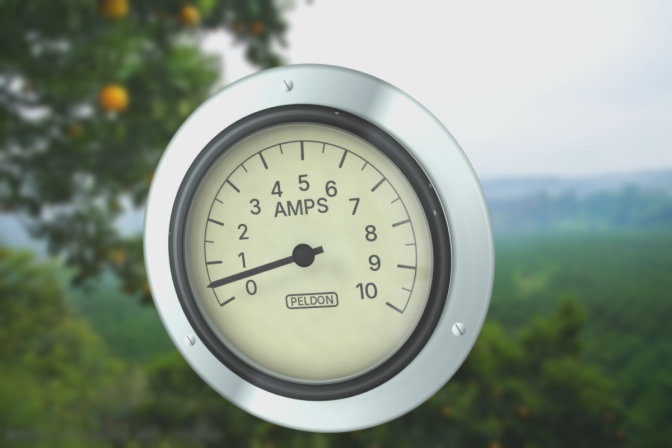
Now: 0.5
